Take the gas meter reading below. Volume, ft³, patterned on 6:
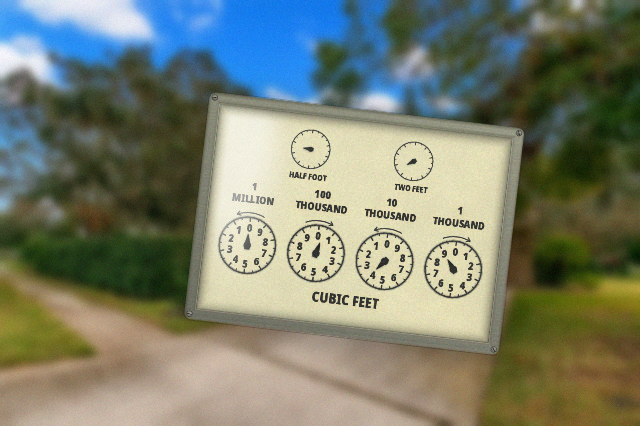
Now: 3900
